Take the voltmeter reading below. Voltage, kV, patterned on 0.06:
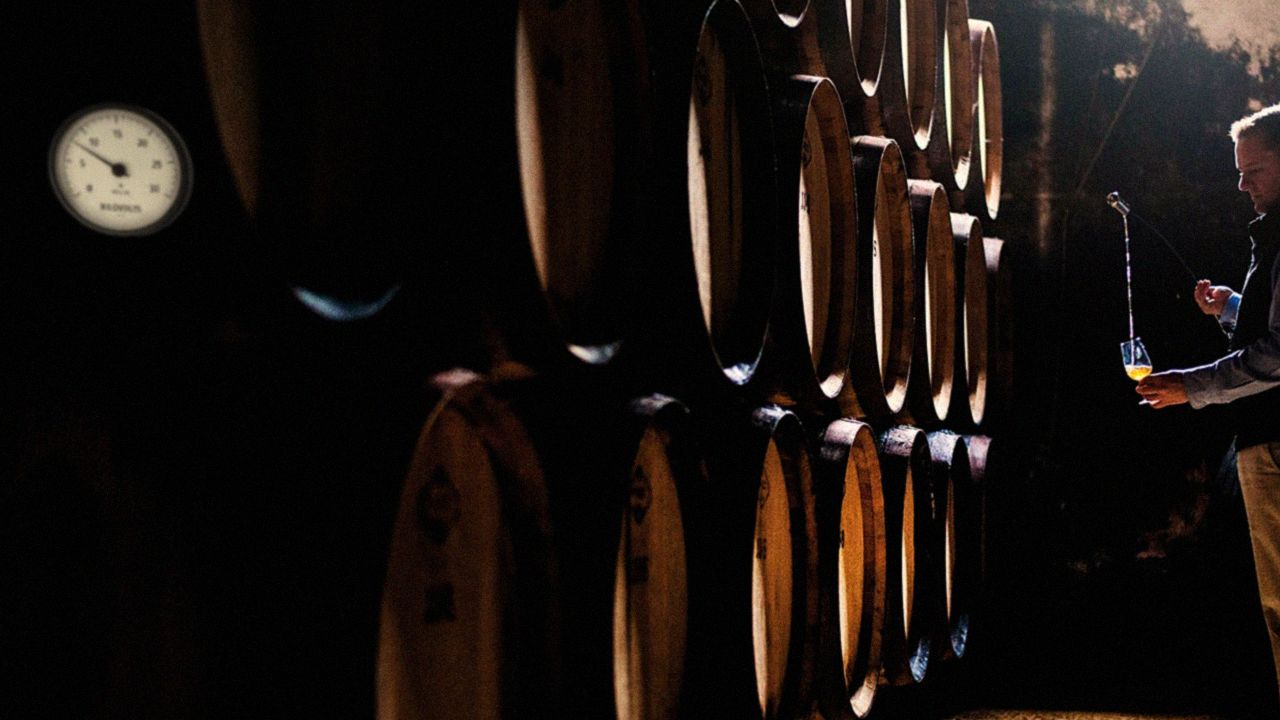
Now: 8
